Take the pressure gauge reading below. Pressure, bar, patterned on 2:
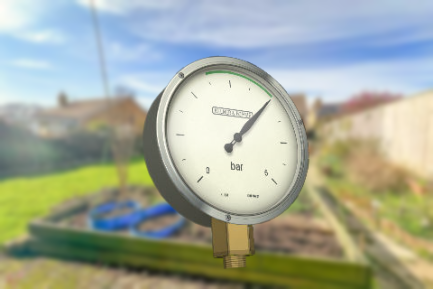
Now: 4
